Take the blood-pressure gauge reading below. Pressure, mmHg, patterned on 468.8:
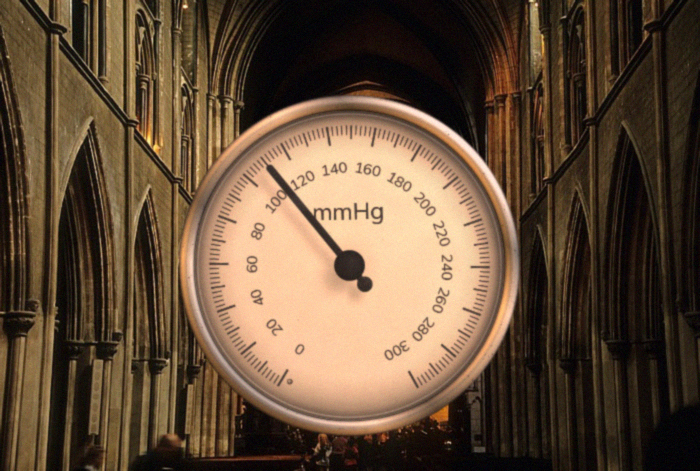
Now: 110
